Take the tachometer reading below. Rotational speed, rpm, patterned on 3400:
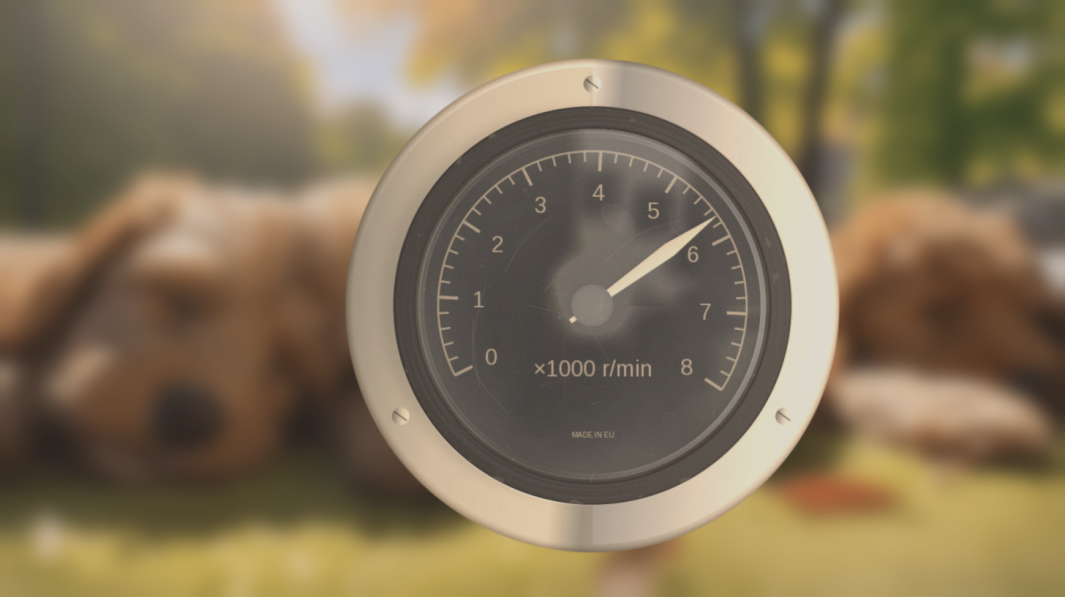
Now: 5700
